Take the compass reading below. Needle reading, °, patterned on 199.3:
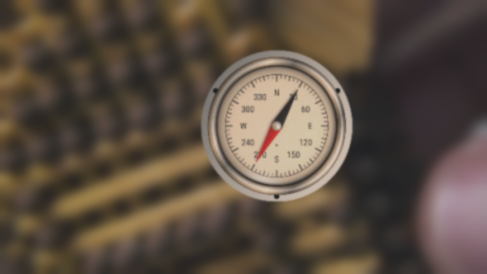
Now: 210
